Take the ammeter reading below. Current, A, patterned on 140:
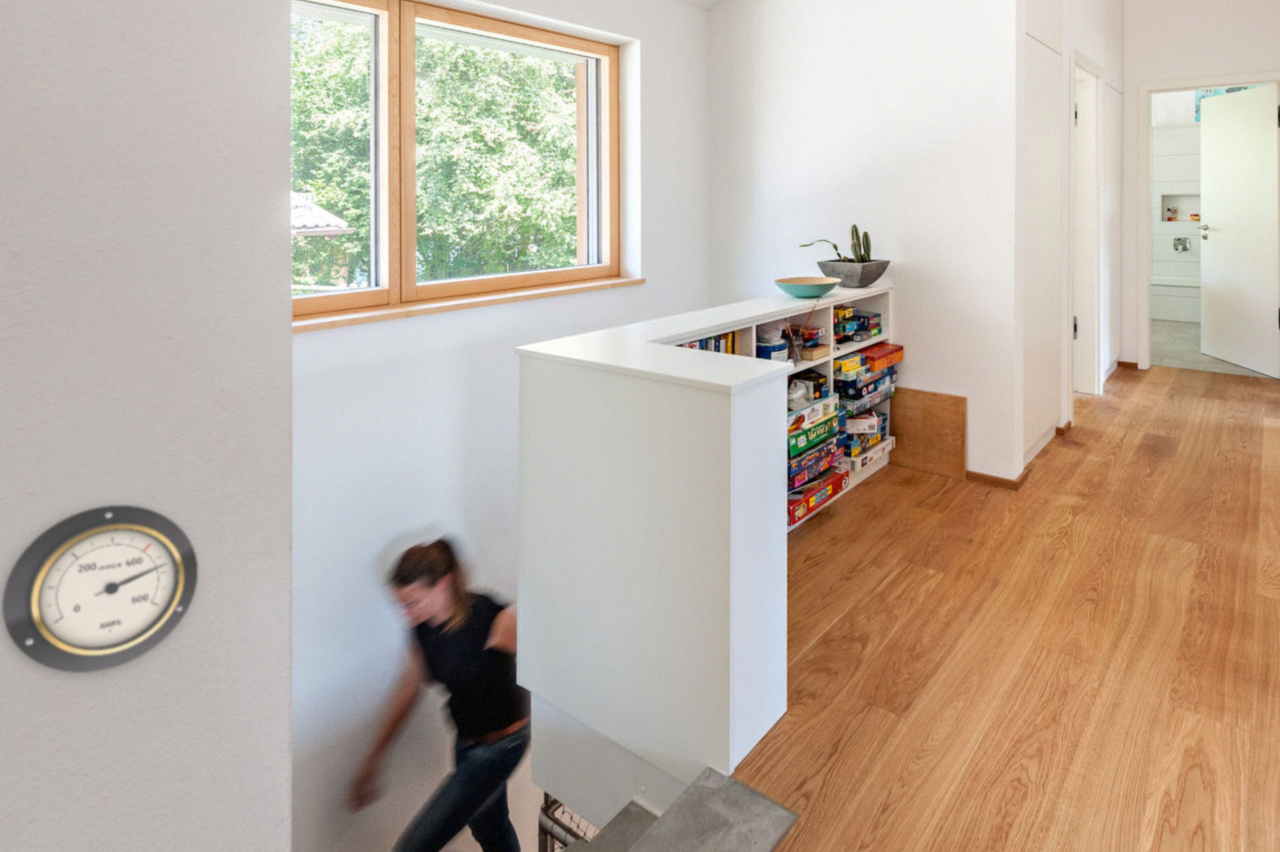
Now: 475
